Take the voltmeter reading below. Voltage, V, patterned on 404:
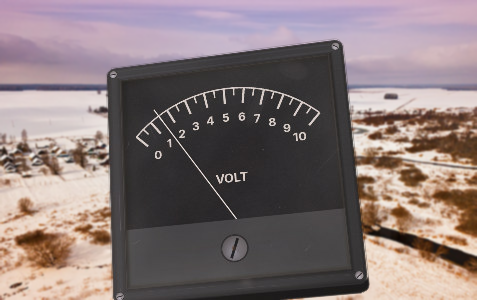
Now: 1.5
